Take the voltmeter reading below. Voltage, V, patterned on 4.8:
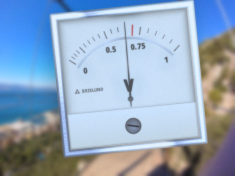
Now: 0.65
